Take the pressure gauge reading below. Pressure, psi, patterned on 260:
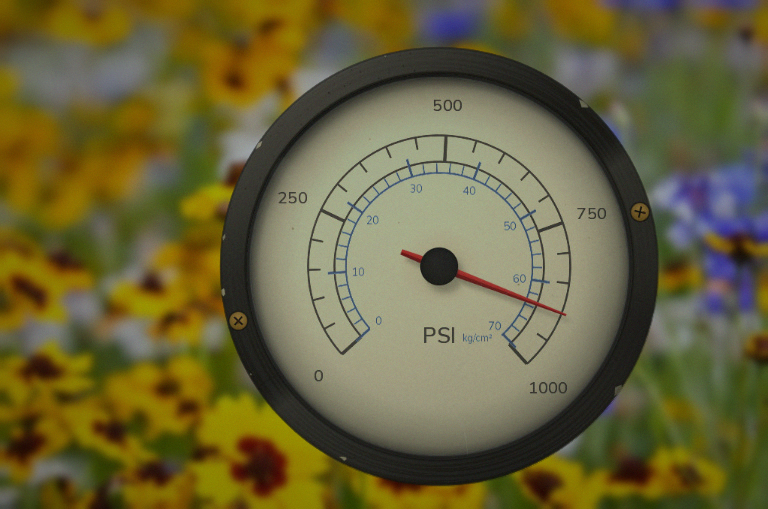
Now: 900
